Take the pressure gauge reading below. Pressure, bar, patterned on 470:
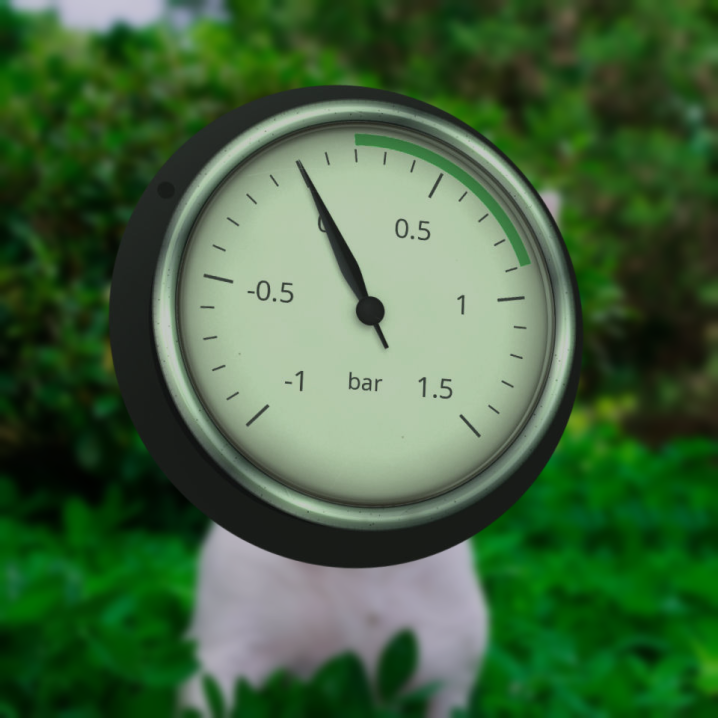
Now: 0
